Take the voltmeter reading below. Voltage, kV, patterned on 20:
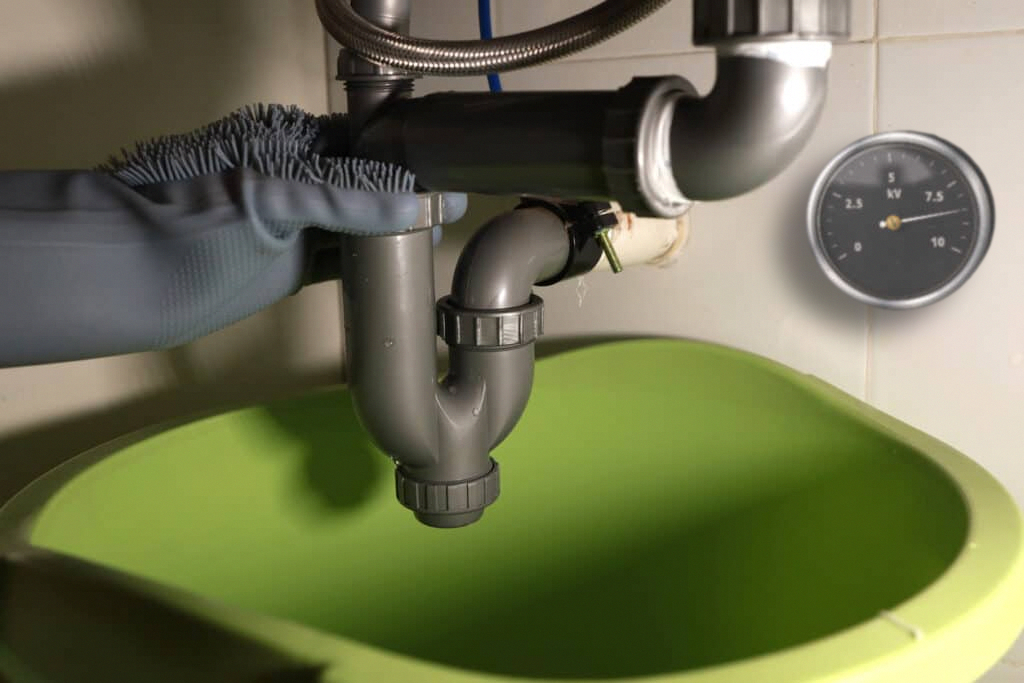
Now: 8.5
